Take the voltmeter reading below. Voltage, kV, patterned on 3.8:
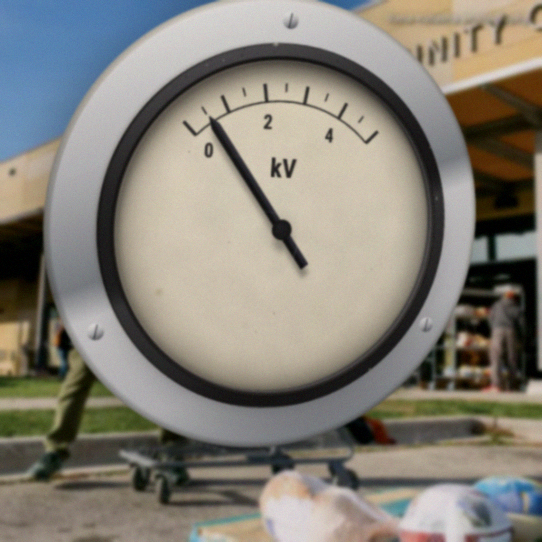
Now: 0.5
